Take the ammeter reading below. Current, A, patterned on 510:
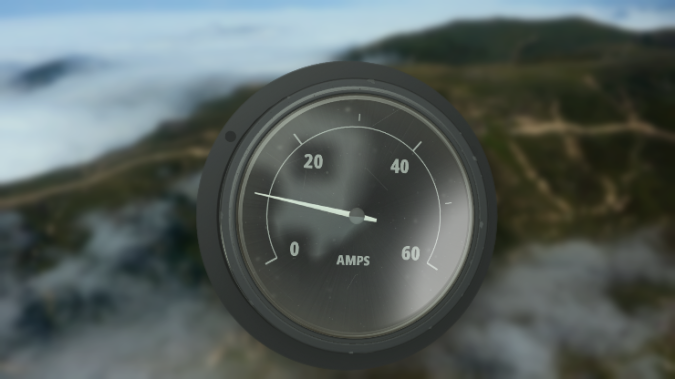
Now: 10
